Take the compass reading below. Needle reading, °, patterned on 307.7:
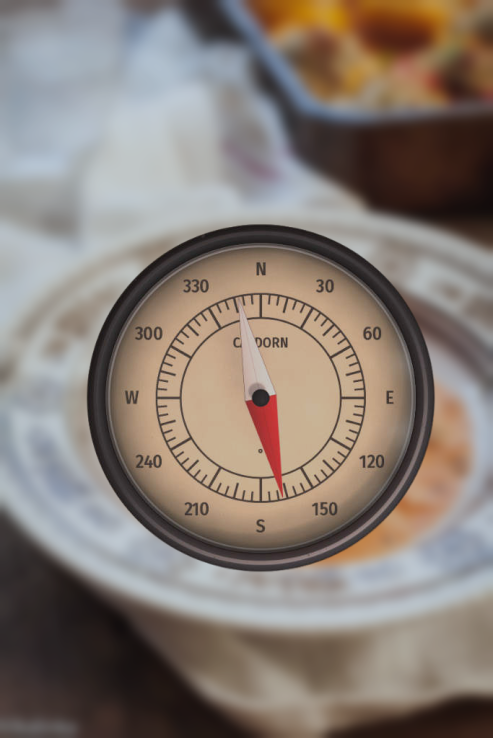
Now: 167.5
